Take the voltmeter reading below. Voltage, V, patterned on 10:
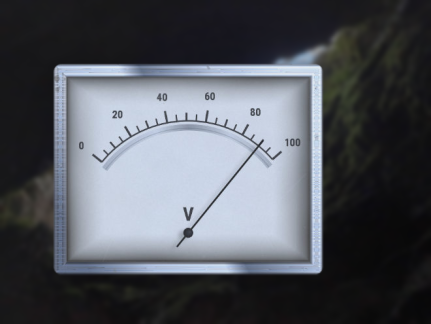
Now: 90
